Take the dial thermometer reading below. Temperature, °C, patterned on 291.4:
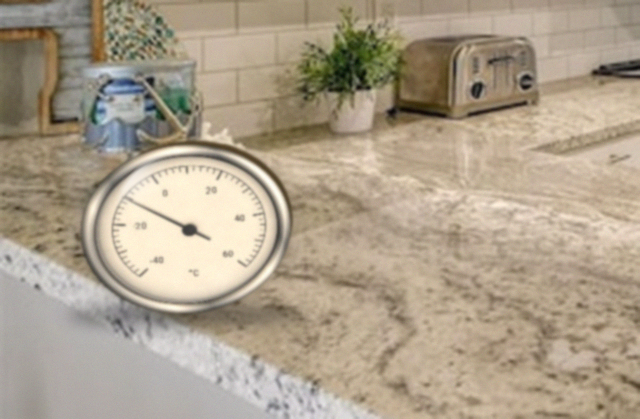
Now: -10
